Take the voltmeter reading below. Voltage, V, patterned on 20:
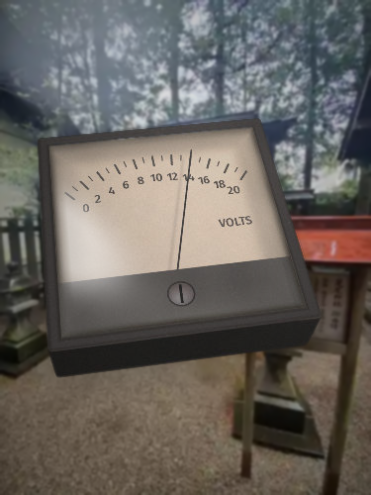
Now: 14
